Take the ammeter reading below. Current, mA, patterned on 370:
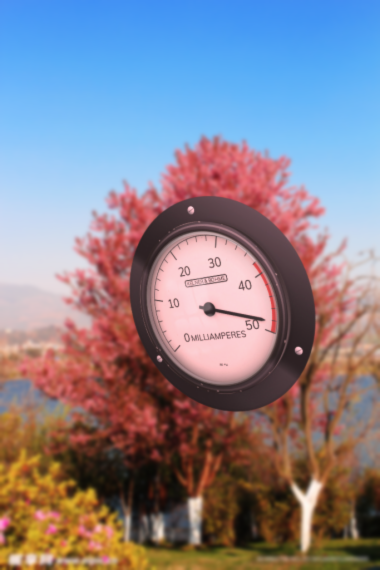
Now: 48
